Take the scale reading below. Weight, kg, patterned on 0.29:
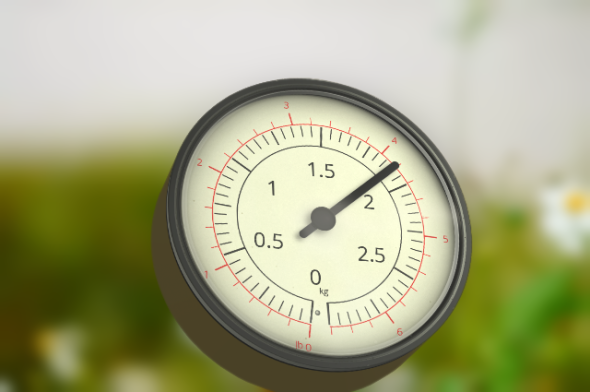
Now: 1.9
